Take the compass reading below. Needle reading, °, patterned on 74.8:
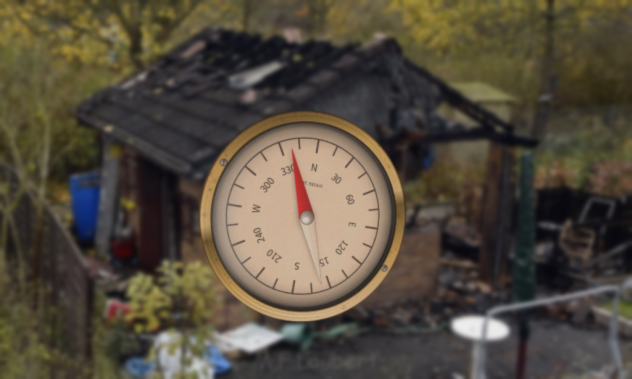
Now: 337.5
